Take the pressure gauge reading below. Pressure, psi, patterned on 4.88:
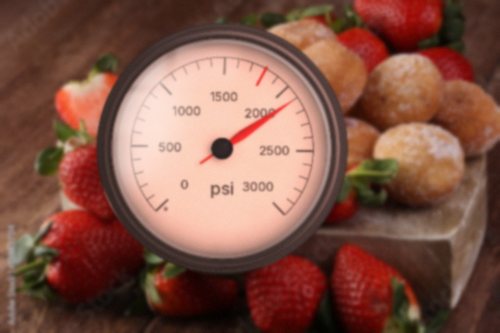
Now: 2100
